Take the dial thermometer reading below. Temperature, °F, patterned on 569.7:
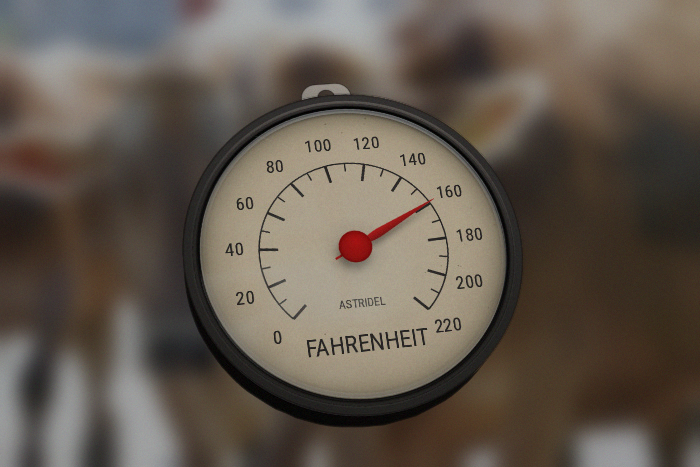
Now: 160
